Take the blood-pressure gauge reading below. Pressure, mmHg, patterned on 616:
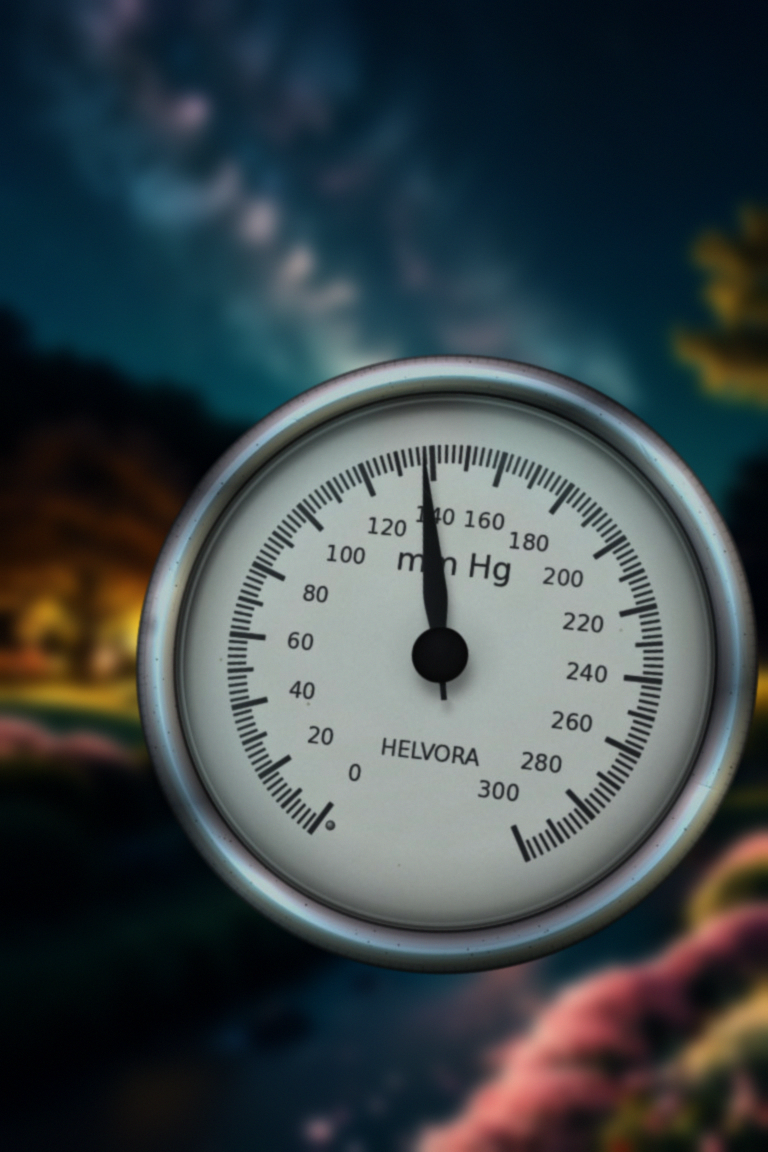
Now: 138
